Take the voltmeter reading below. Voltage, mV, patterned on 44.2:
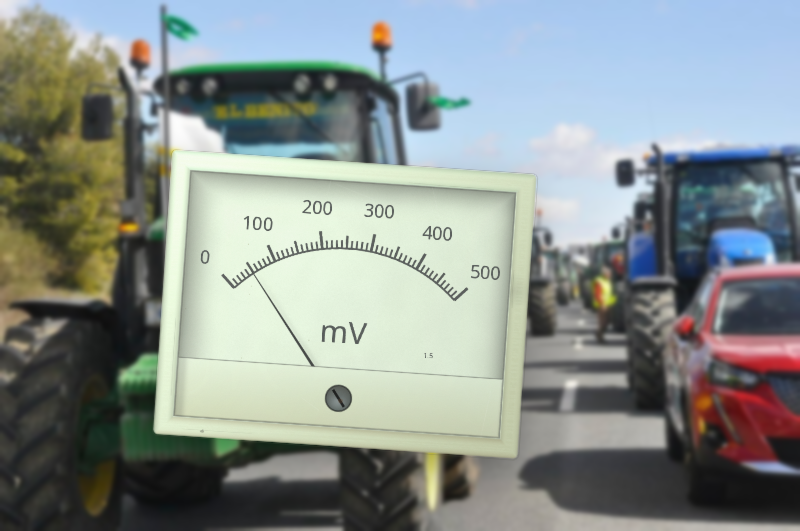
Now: 50
